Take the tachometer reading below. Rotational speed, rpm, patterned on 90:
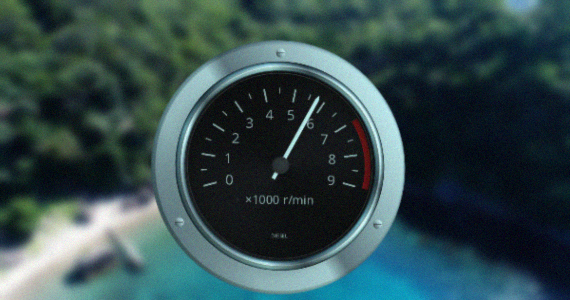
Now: 5750
